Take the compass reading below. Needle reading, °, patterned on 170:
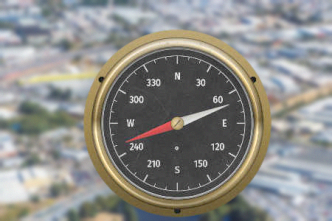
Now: 250
